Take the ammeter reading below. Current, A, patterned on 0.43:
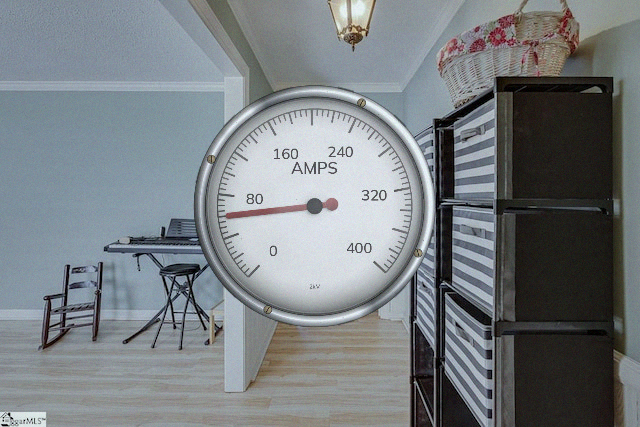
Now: 60
